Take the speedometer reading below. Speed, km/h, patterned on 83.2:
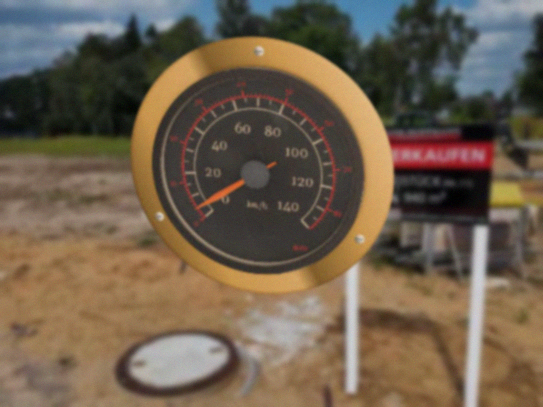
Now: 5
